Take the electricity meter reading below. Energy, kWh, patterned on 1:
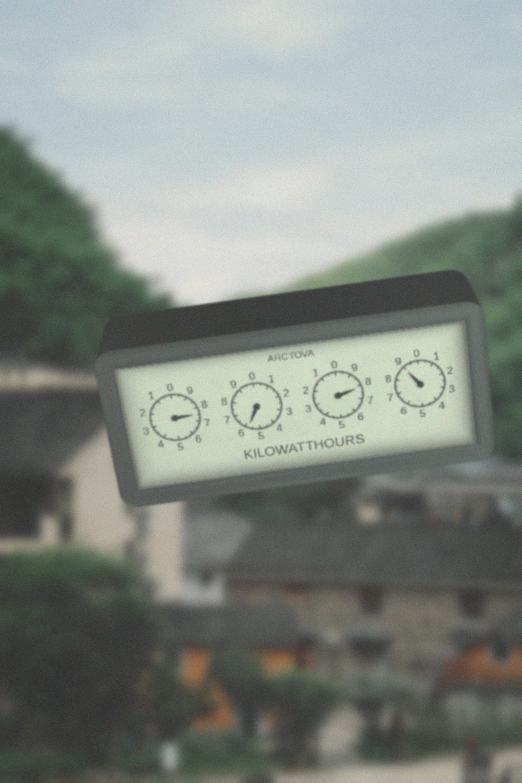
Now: 7579
